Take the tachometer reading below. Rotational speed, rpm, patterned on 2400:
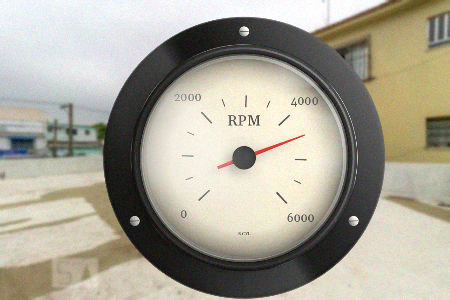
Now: 4500
